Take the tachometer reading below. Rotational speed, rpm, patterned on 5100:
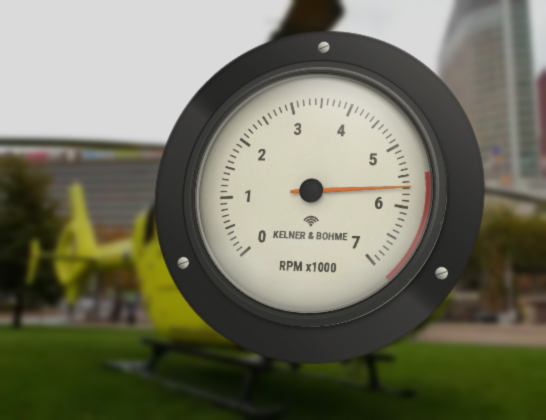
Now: 5700
